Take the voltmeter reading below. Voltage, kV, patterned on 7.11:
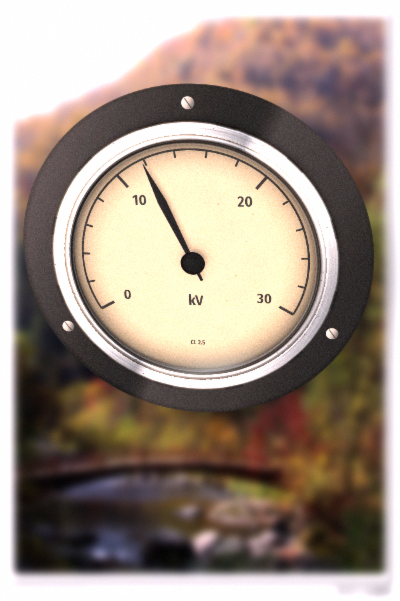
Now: 12
